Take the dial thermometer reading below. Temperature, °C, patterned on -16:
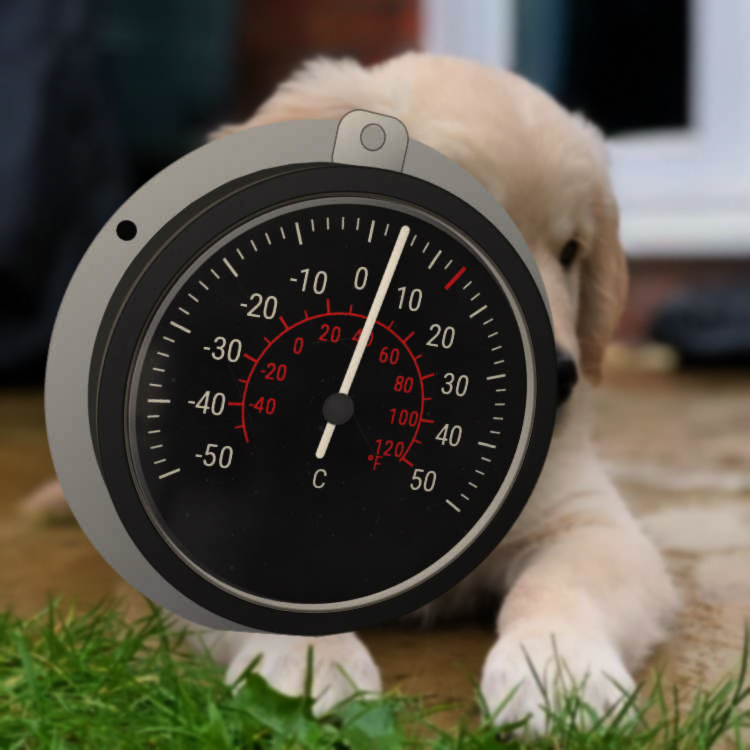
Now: 4
